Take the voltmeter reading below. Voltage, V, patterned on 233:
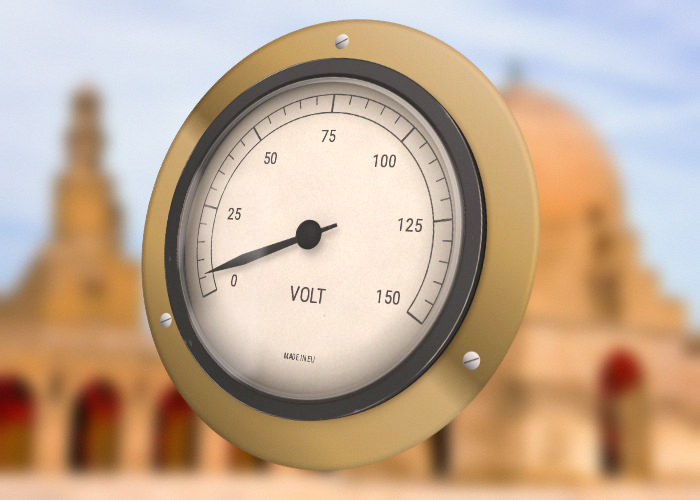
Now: 5
